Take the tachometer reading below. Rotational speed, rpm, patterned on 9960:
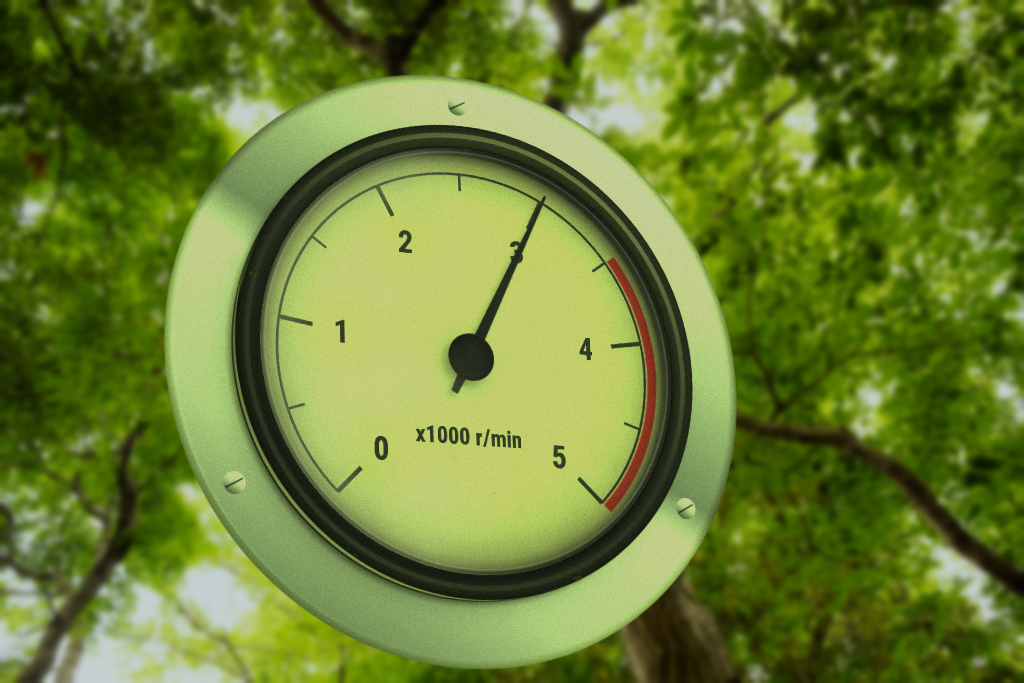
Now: 3000
